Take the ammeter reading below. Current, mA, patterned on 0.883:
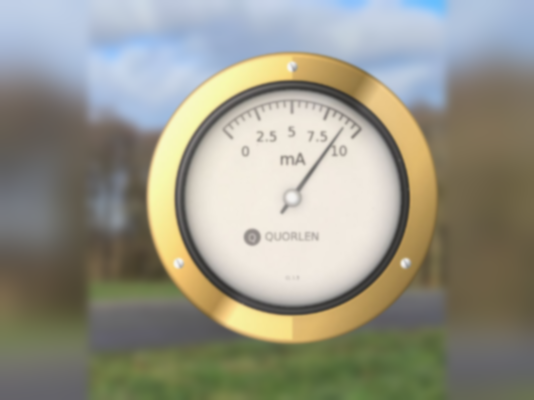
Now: 9
